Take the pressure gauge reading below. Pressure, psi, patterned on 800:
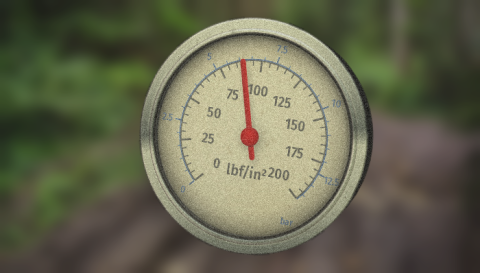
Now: 90
